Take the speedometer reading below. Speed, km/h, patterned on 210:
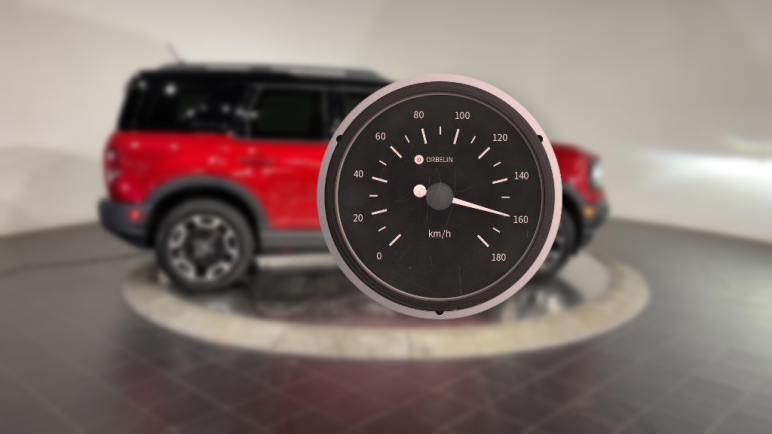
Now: 160
